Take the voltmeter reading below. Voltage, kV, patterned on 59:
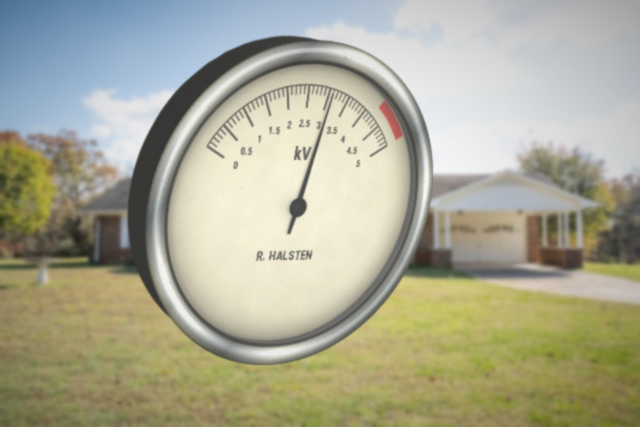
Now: 3
